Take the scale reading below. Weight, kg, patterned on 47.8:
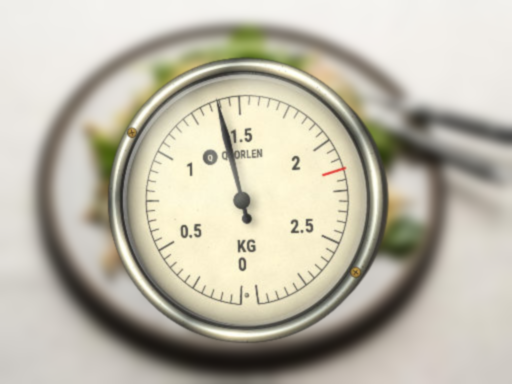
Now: 1.4
